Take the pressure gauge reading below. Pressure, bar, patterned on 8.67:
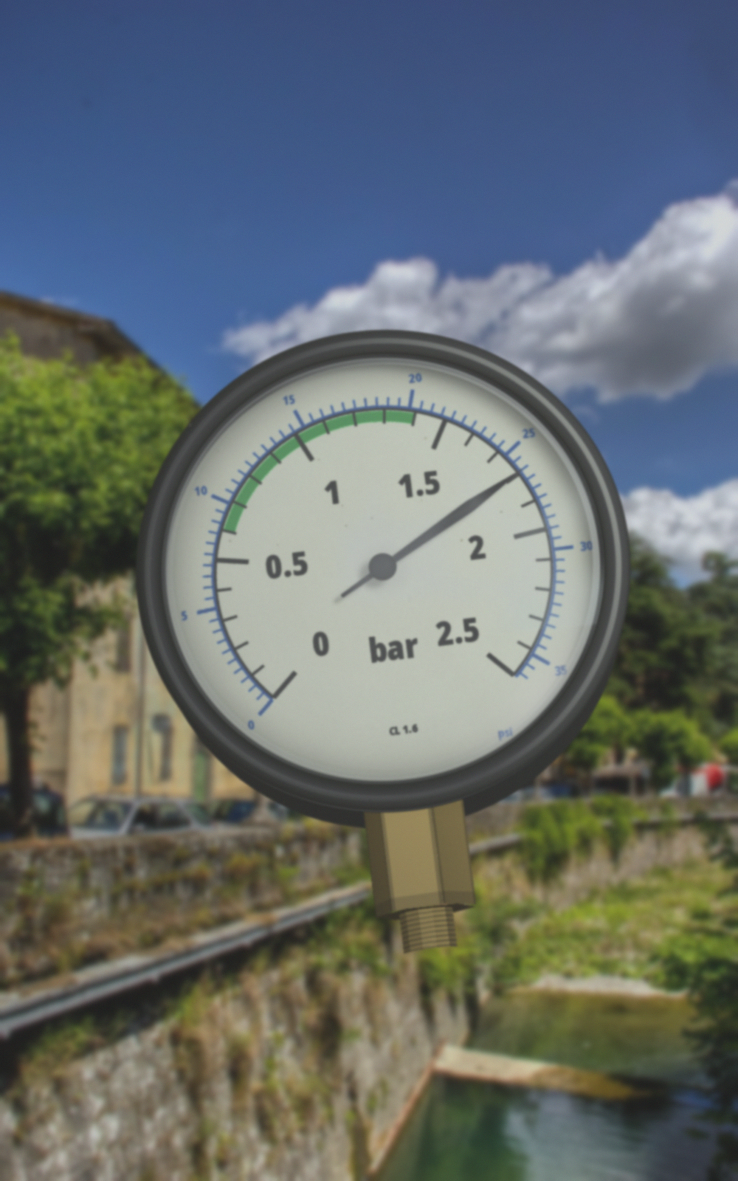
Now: 1.8
